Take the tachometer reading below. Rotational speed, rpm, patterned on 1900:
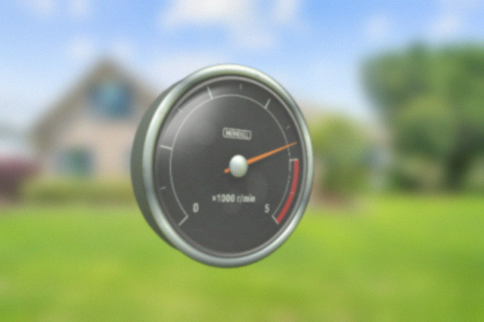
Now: 3750
